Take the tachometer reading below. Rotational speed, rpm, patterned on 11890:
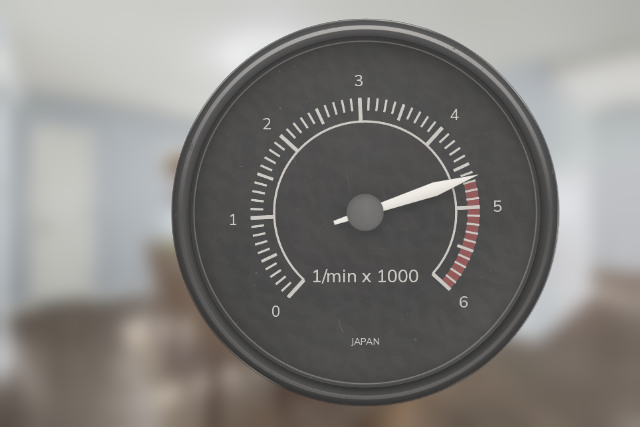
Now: 4650
